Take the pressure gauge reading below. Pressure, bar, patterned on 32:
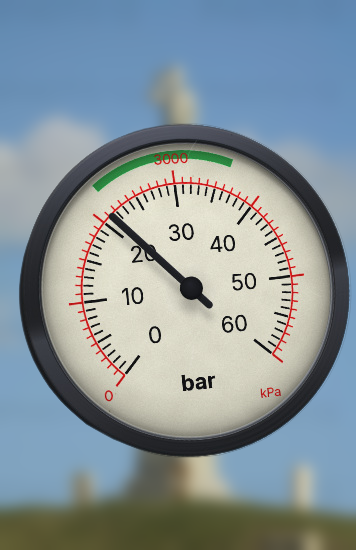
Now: 21
